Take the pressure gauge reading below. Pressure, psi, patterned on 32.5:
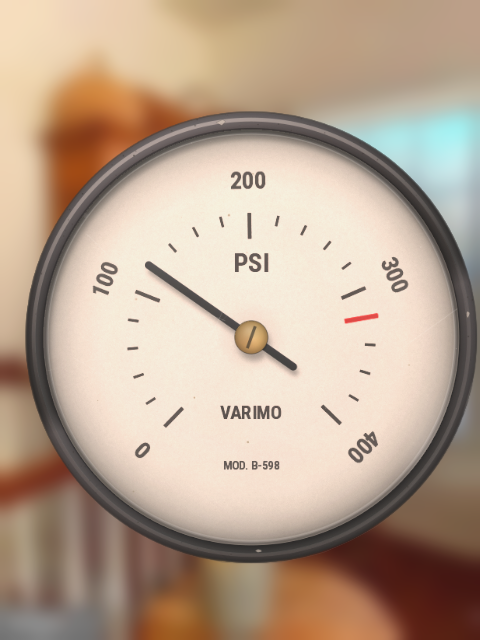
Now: 120
